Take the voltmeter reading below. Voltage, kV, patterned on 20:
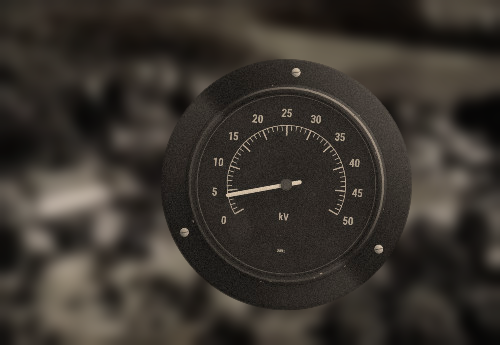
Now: 4
